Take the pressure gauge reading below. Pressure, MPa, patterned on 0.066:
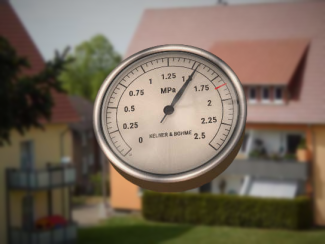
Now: 1.55
